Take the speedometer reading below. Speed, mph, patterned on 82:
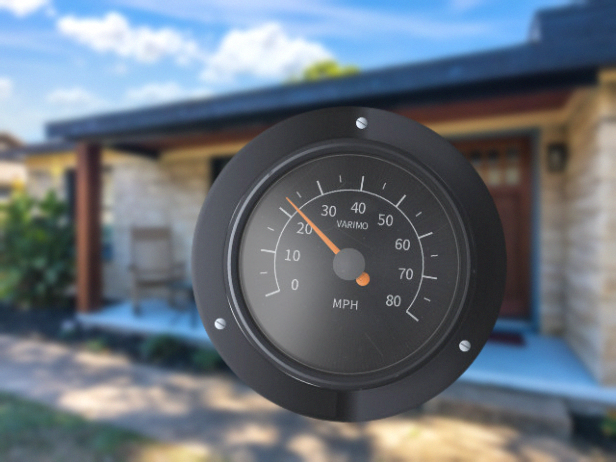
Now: 22.5
